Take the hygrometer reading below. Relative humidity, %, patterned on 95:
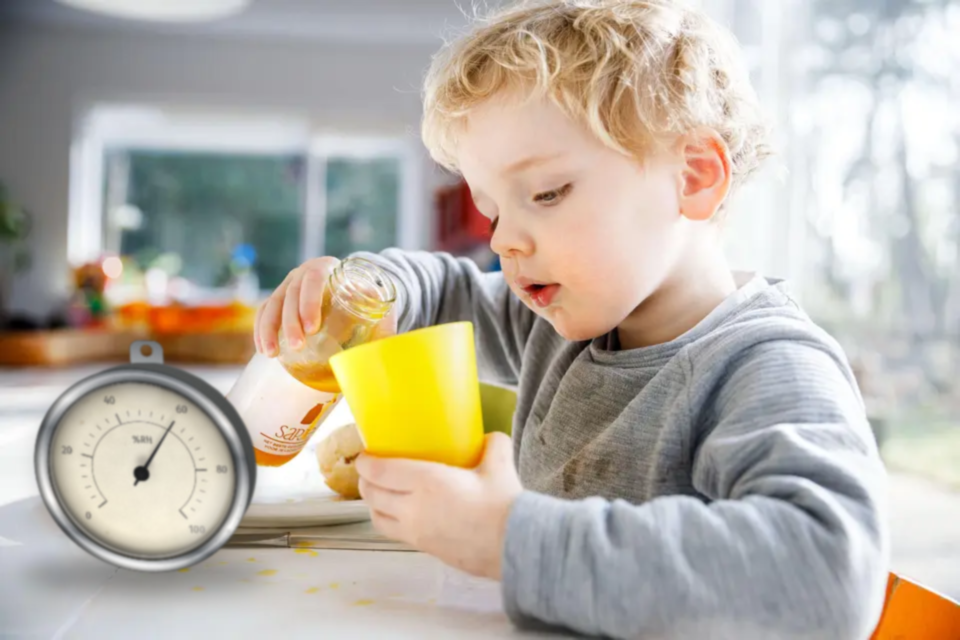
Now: 60
